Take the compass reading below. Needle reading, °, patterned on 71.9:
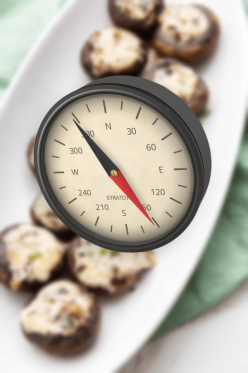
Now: 150
